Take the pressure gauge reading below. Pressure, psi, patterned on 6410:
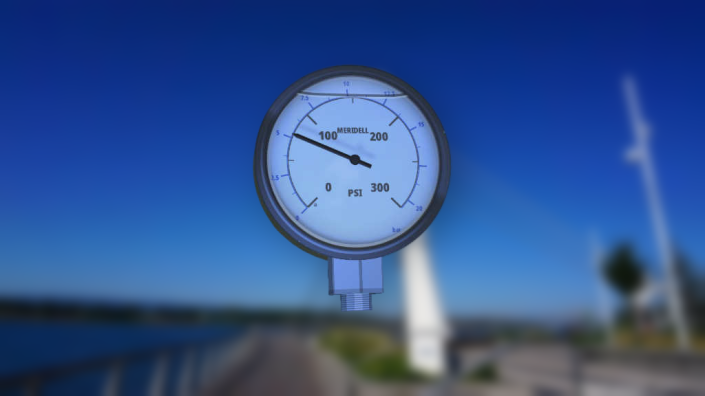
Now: 75
